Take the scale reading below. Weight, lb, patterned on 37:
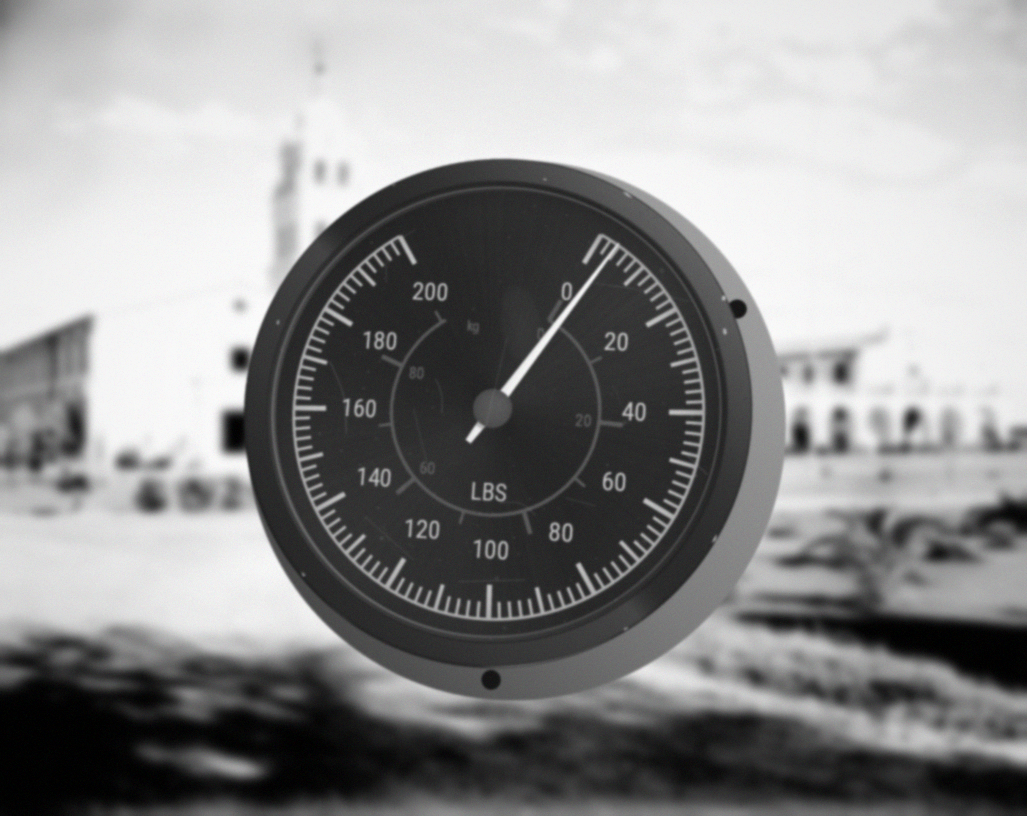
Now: 4
